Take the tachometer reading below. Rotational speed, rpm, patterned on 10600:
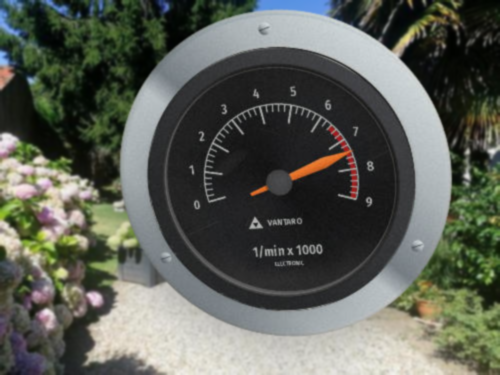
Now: 7400
